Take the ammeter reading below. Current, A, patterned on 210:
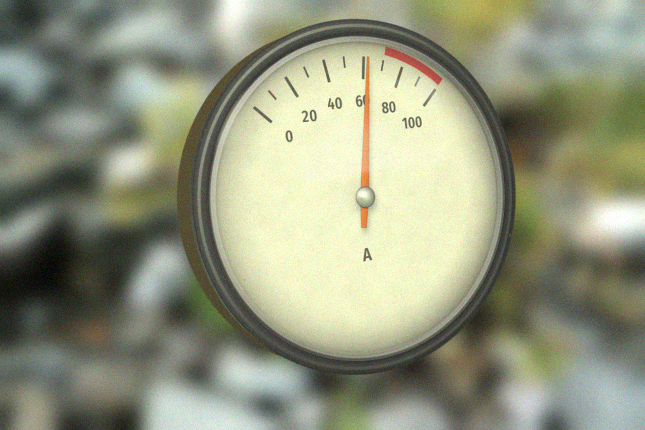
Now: 60
